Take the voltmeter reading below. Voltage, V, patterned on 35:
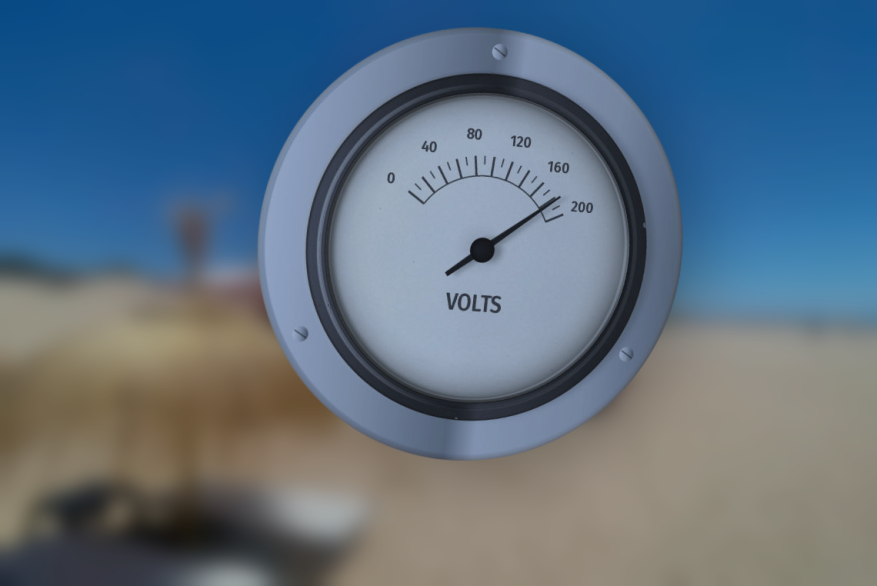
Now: 180
